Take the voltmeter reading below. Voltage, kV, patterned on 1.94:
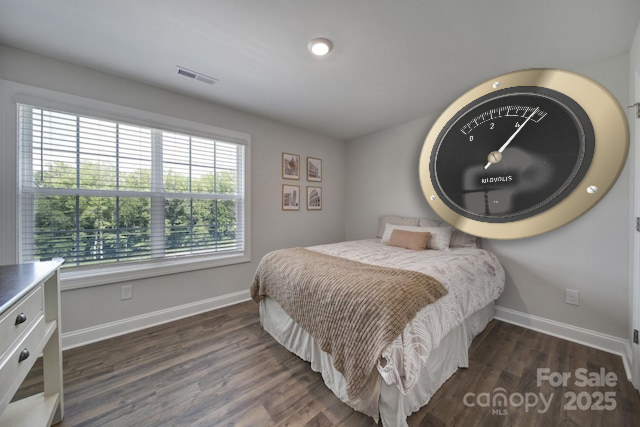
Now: 4.5
